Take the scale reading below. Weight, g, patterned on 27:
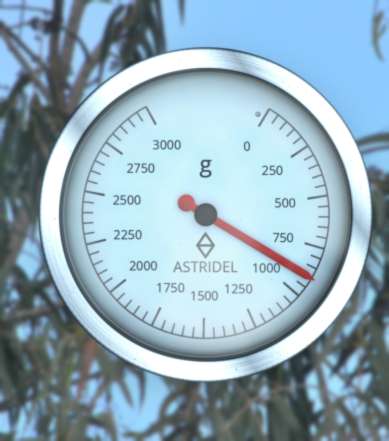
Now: 900
